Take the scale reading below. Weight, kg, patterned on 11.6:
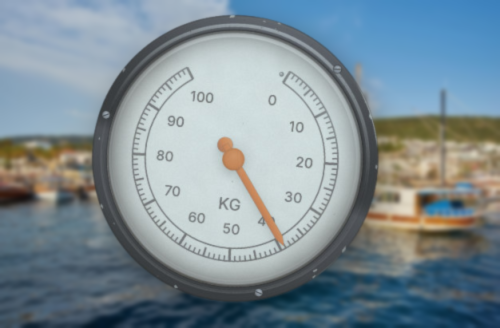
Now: 39
